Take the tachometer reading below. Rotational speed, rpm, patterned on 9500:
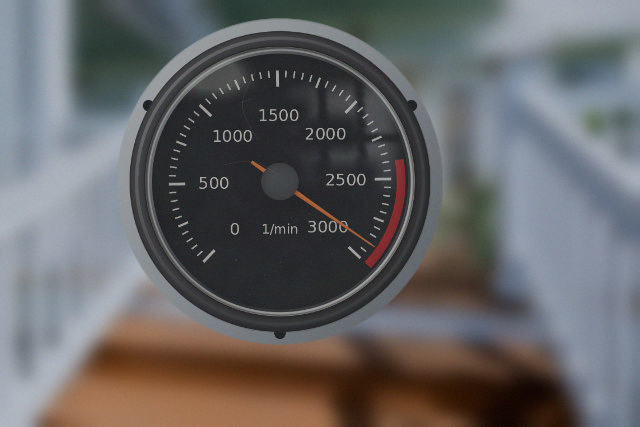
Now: 2900
